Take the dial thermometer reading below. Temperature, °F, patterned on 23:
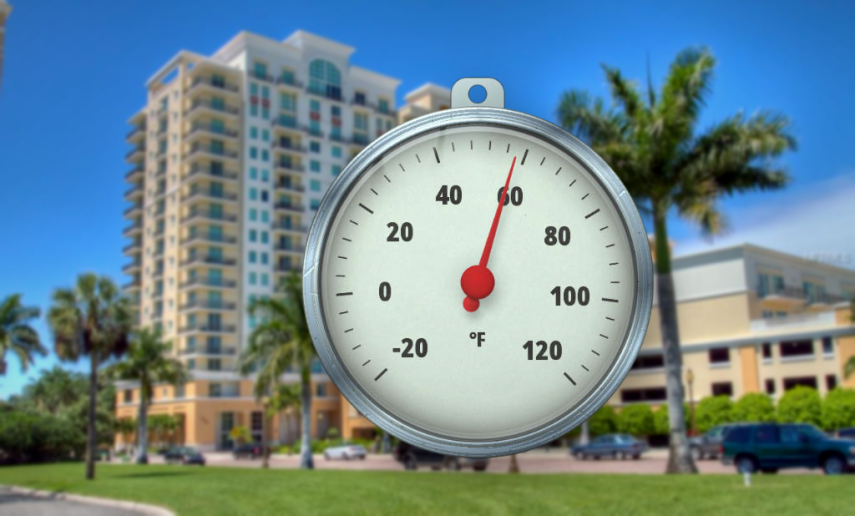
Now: 58
